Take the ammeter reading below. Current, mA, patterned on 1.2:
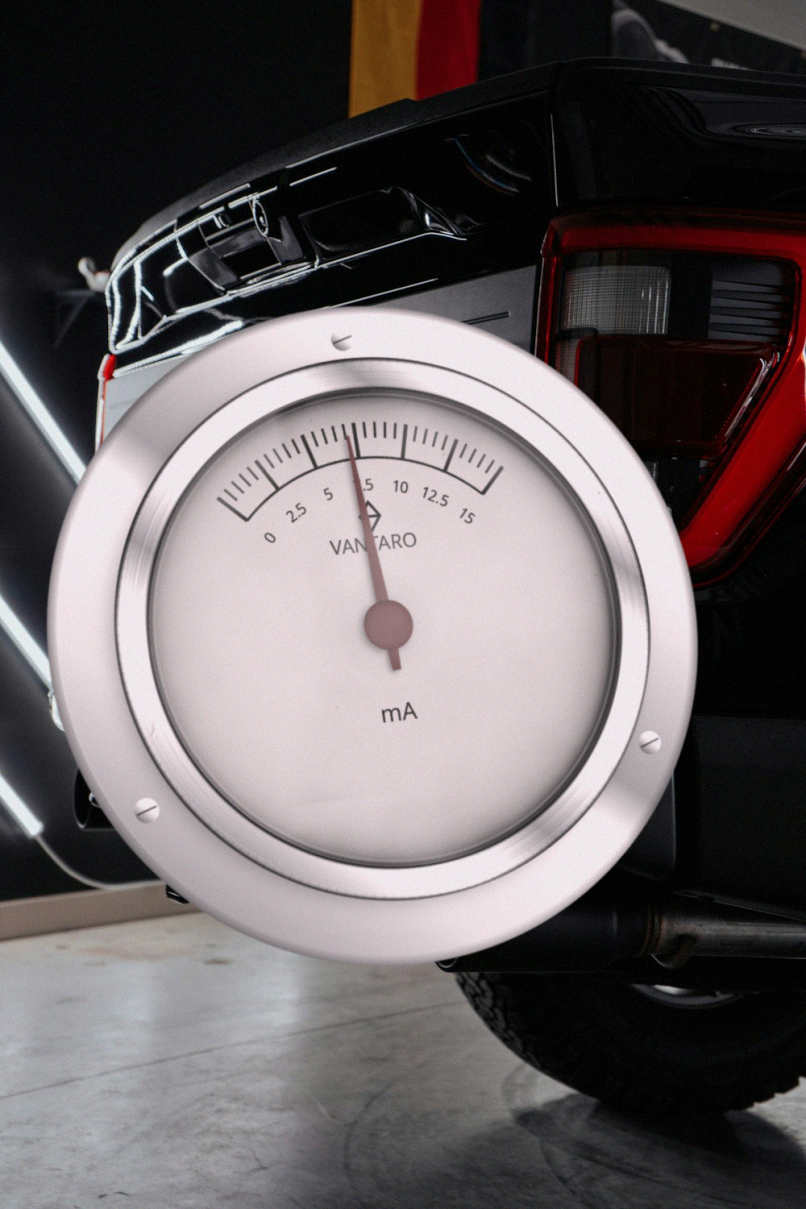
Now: 7
